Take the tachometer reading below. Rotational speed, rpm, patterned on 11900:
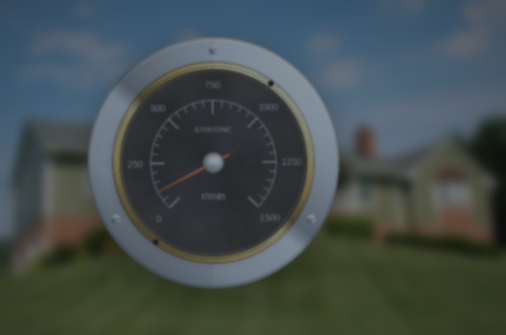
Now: 100
